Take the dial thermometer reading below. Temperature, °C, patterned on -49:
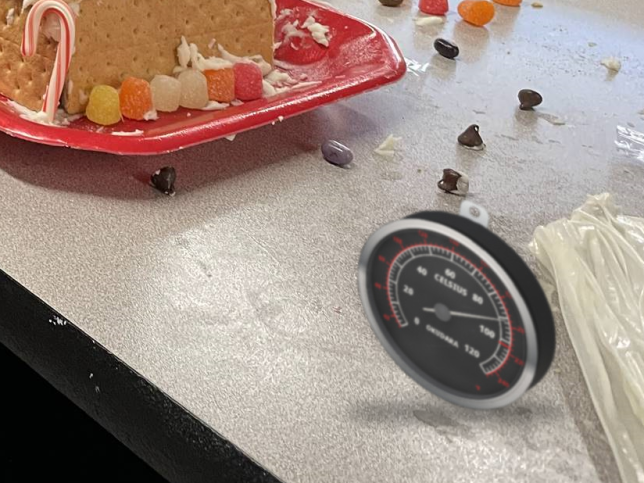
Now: 90
